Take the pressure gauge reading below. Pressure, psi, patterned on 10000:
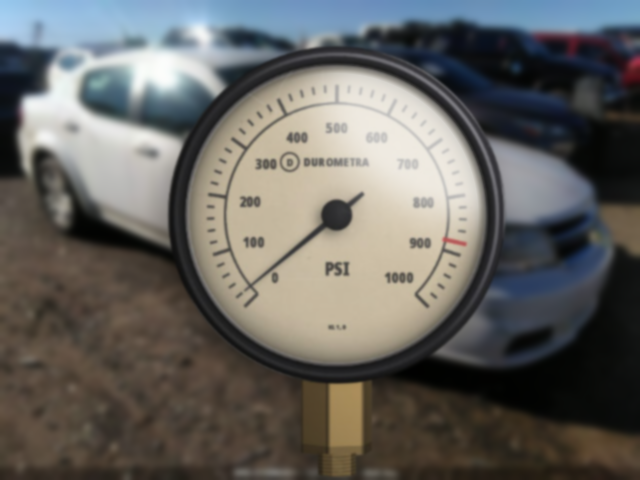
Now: 20
